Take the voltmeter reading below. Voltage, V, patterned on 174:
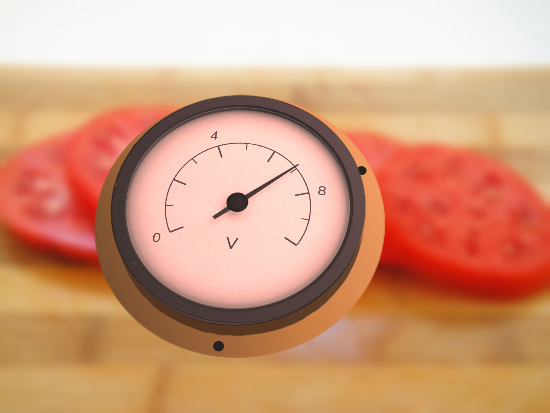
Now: 7
